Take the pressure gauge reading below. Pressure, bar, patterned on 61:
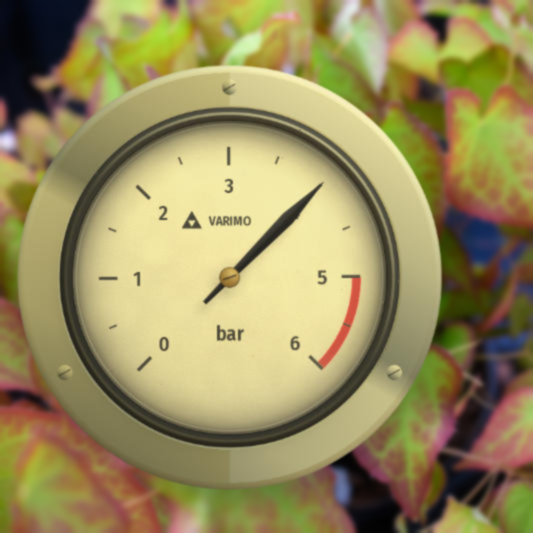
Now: 4
